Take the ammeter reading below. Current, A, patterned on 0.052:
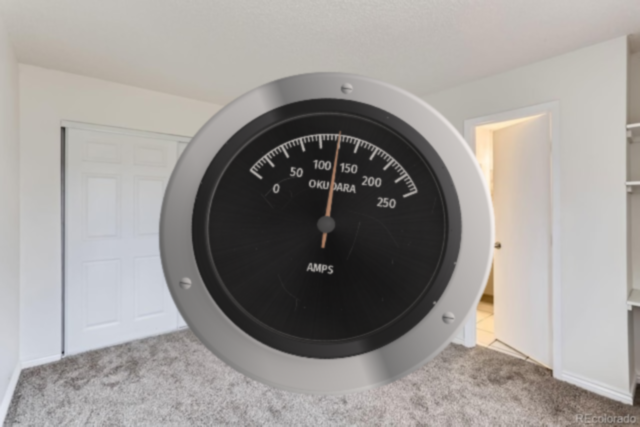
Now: 125
